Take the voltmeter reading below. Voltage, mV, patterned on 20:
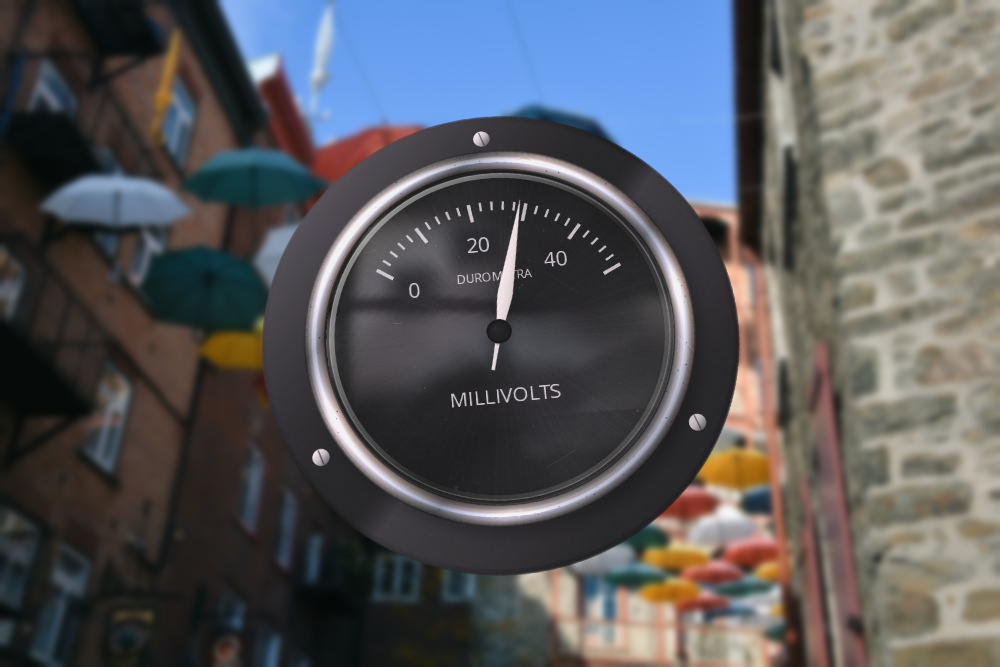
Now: 29
